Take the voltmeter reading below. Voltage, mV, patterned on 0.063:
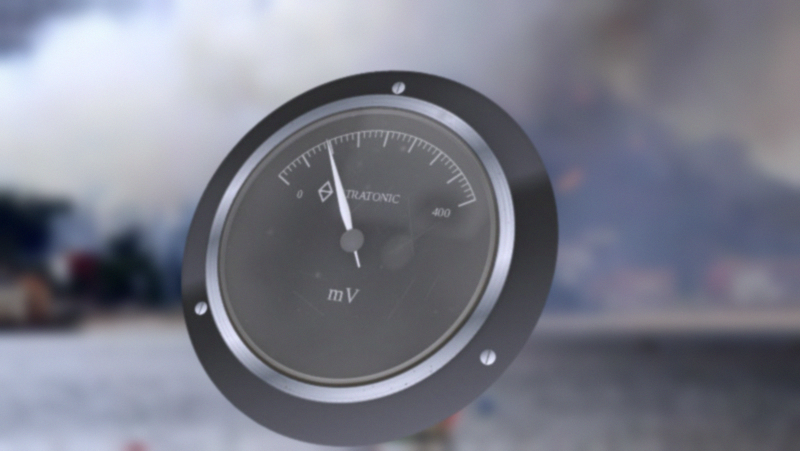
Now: 100
